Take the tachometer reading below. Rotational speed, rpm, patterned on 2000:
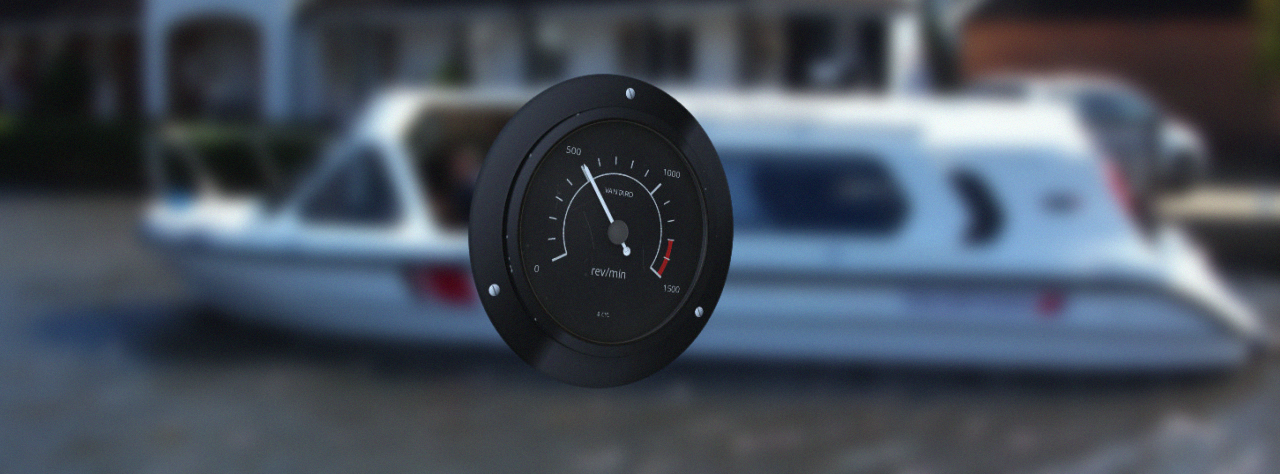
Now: 500
